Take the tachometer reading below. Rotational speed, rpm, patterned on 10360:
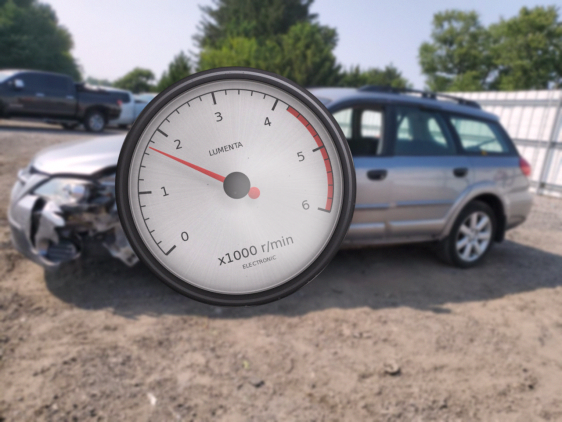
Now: 1700
